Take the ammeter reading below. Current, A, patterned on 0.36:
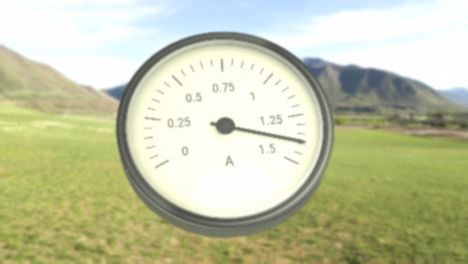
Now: 1.4
